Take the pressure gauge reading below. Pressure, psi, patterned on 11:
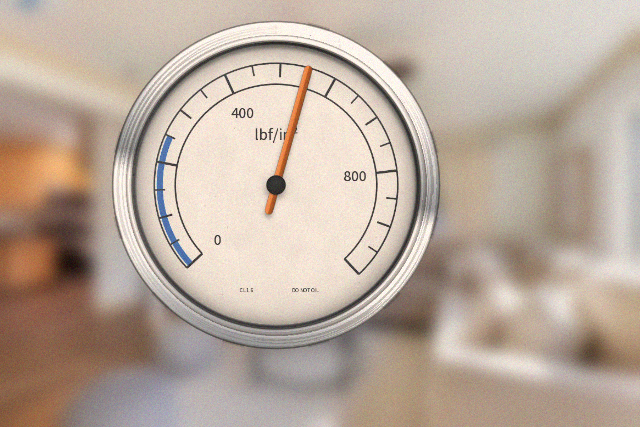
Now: 550
